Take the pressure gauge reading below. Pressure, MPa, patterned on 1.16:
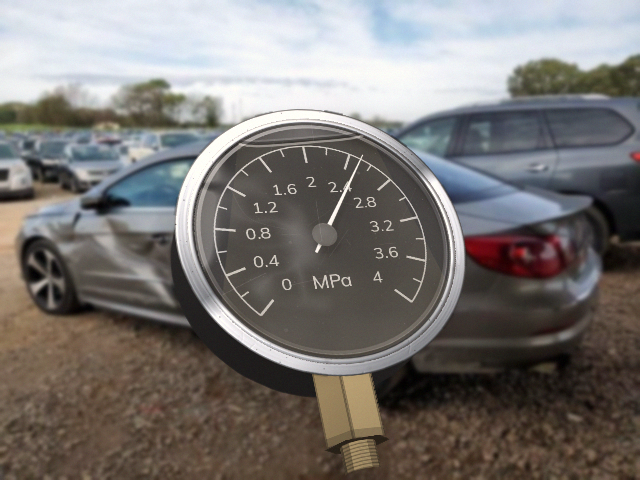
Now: 2.5
